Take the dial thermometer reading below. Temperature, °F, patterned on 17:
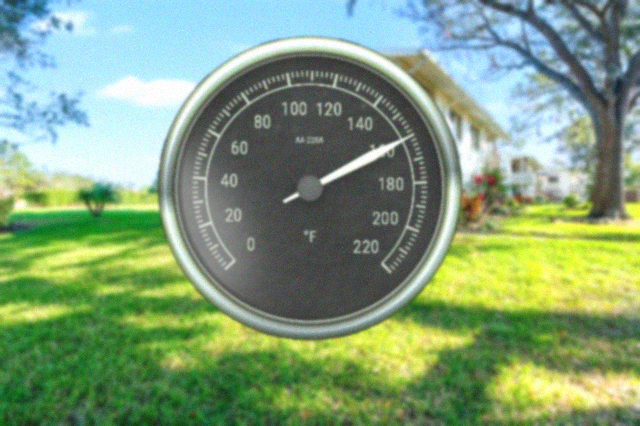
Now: 160
